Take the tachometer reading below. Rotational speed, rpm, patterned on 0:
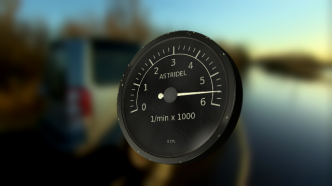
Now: 5600
